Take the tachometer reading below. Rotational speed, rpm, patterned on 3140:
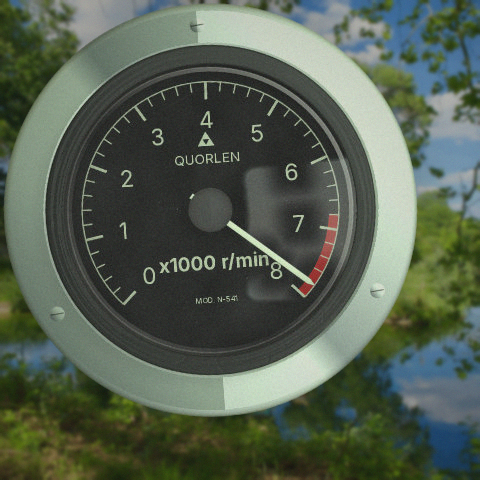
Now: 7800
